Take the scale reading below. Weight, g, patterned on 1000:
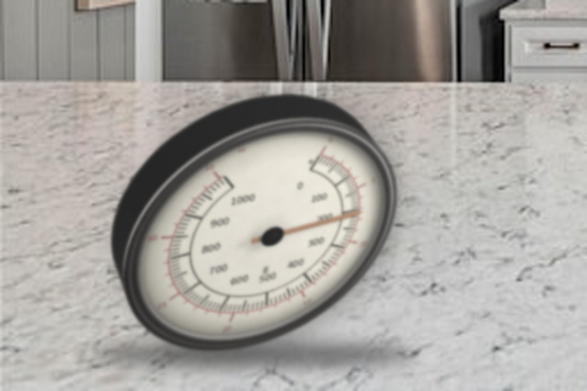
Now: 200
